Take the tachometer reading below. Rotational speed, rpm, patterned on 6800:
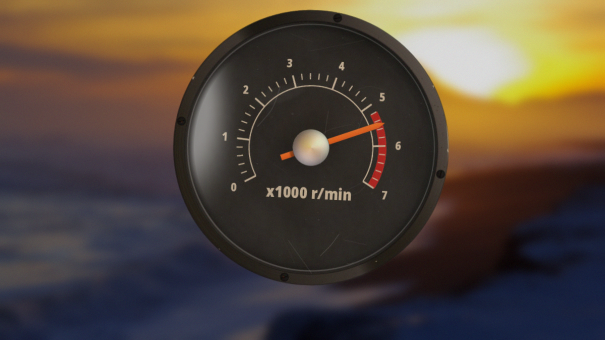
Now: 5500
